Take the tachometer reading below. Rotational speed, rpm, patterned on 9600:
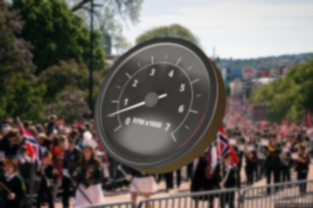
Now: 500
